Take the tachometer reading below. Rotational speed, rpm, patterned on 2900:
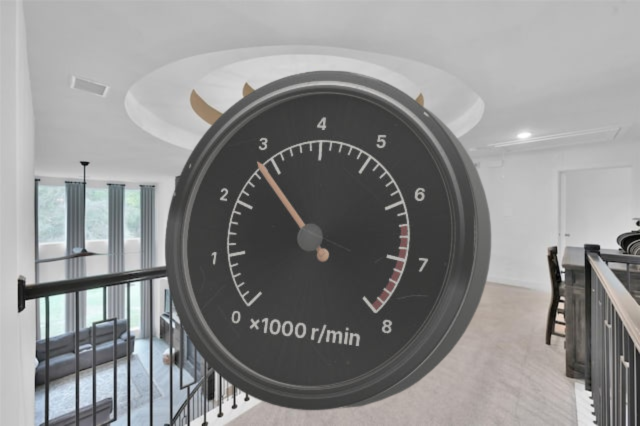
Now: 2800
